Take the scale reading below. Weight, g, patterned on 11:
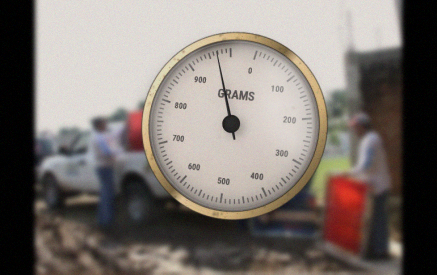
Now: 970
